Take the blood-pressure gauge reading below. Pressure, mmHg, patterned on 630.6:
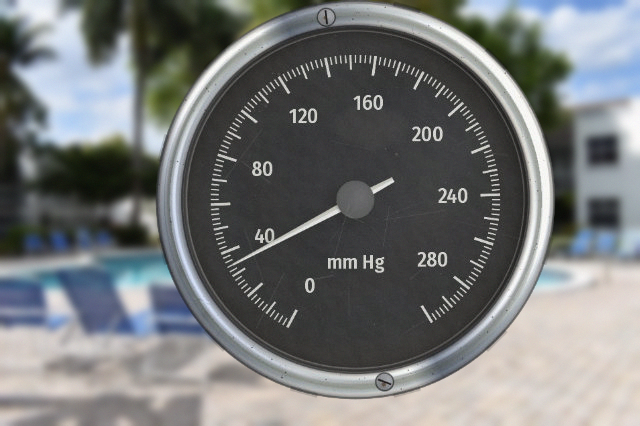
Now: 34
